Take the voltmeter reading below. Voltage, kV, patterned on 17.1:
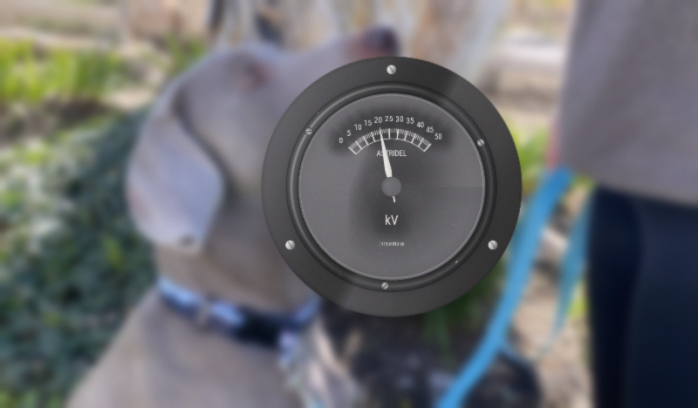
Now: 20
